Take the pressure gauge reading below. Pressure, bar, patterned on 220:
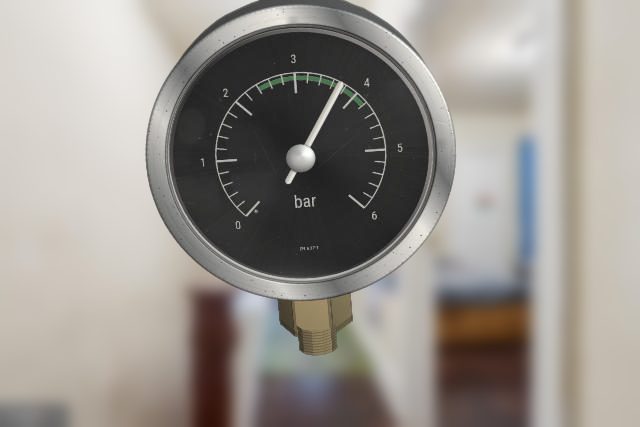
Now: 3.7
